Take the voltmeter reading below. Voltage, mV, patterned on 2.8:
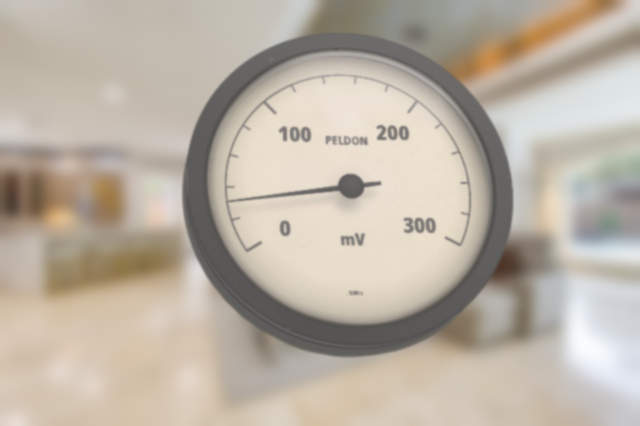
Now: 30
